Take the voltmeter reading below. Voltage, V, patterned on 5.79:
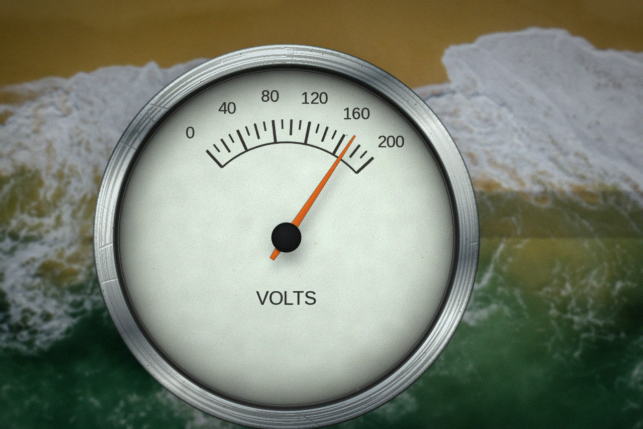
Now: 170
